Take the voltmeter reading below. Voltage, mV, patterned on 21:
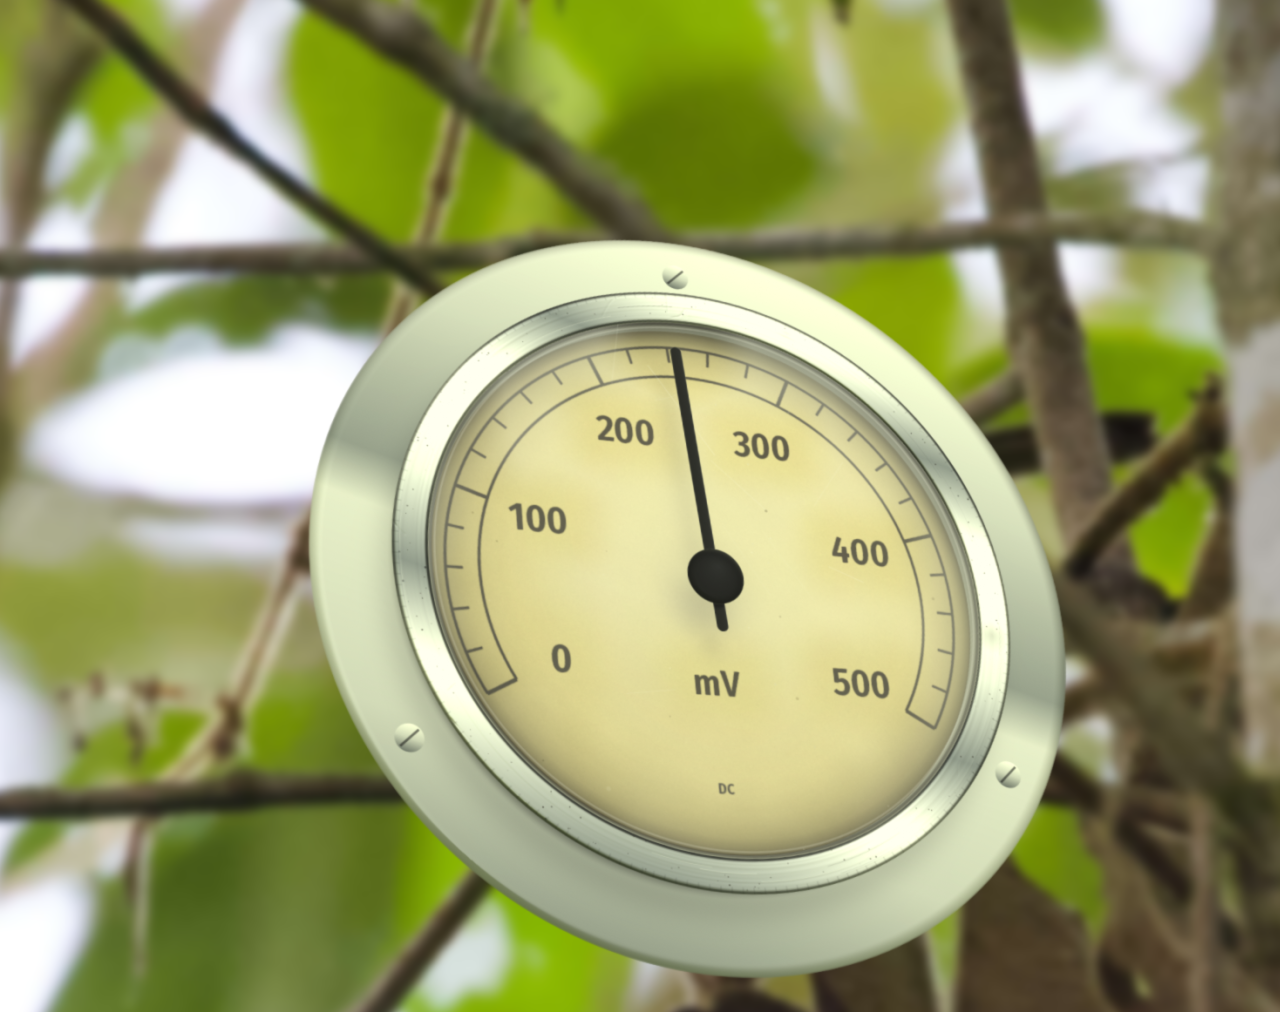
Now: 240
